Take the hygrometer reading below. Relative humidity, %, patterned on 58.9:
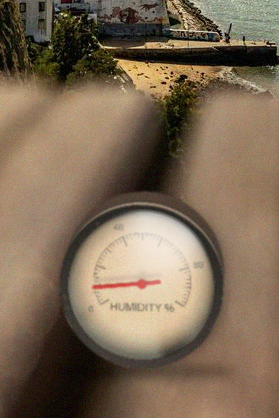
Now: 10
